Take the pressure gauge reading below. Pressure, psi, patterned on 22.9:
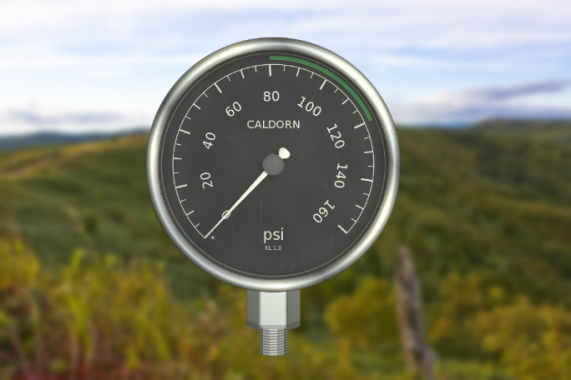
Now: 0
